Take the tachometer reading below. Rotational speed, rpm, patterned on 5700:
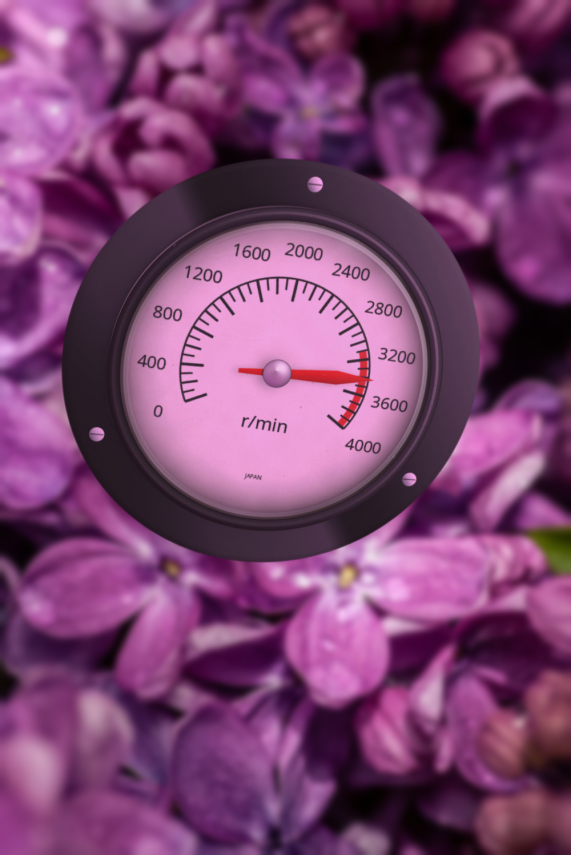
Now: 3400
